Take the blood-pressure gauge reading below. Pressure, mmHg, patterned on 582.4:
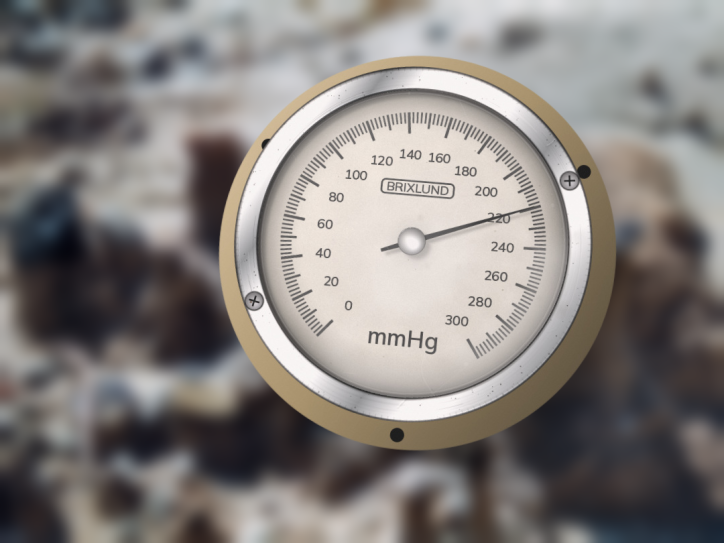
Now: 220
